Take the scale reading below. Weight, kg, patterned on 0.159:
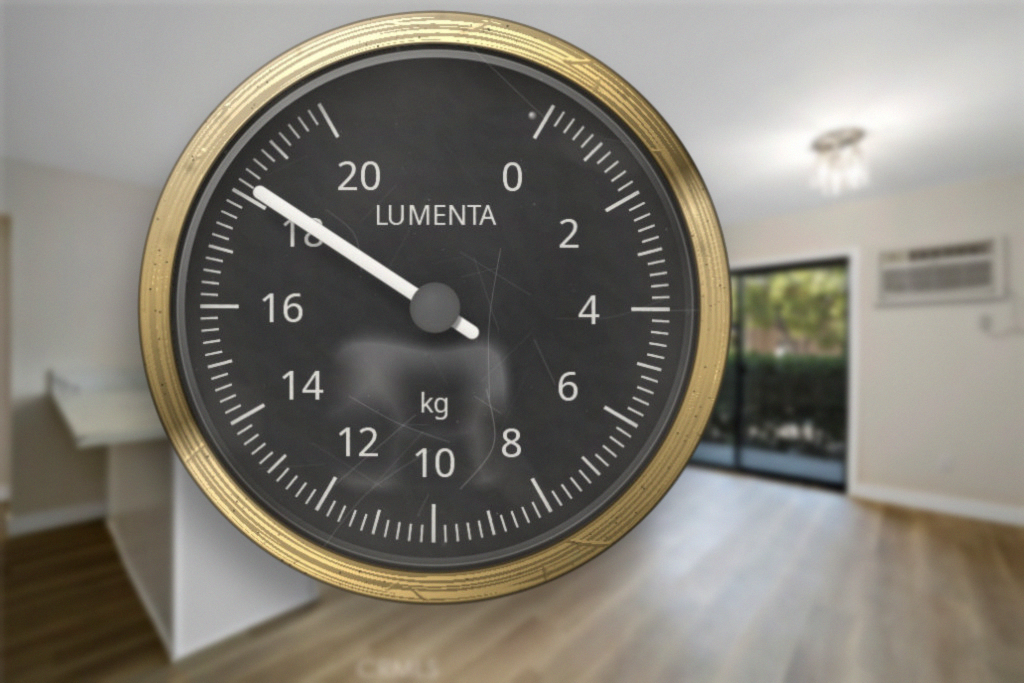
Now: 18.2
